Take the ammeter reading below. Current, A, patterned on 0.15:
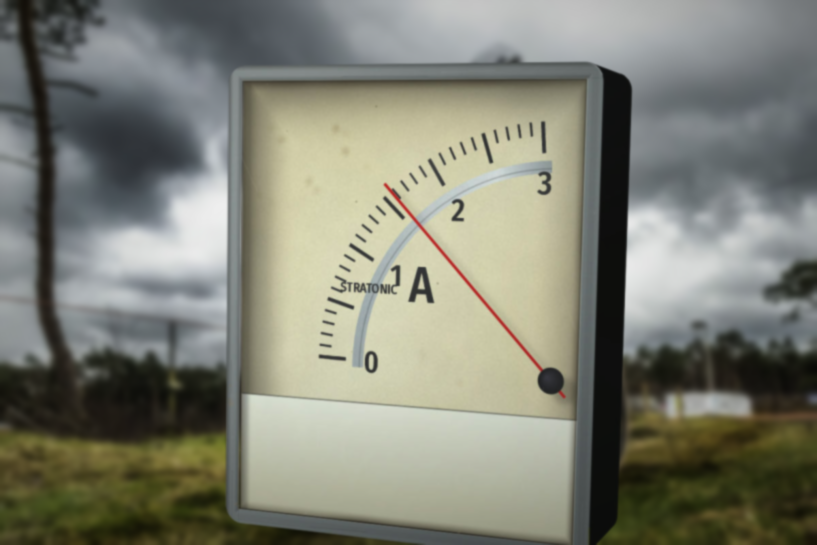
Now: 1.6
